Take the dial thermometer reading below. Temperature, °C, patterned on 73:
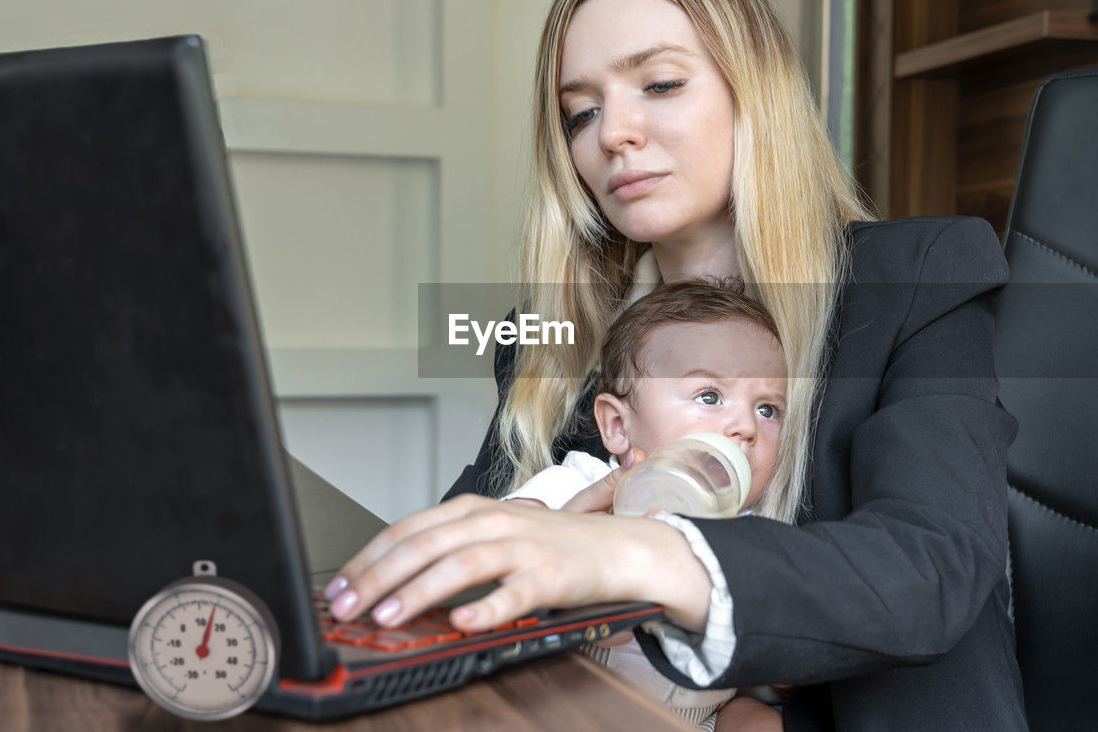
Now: 15
